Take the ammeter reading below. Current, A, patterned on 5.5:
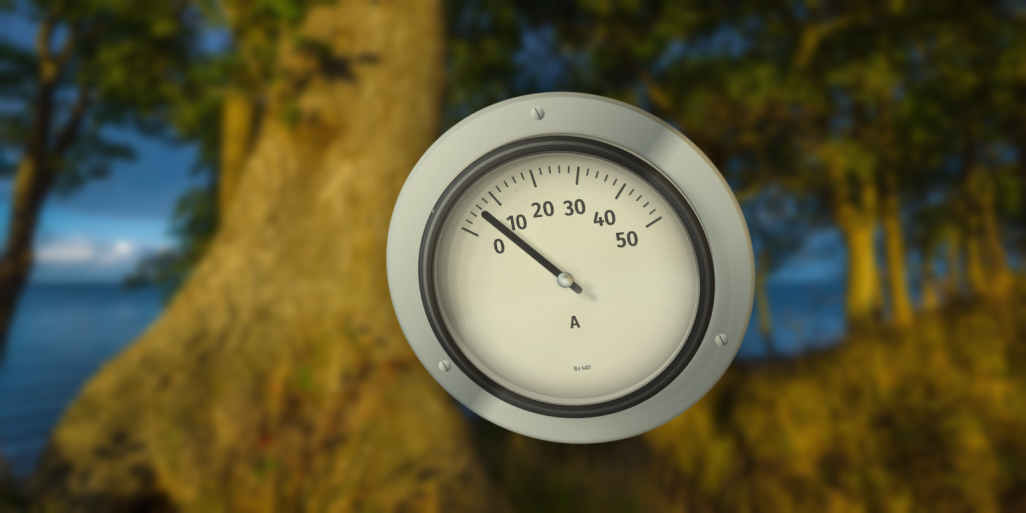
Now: 6
